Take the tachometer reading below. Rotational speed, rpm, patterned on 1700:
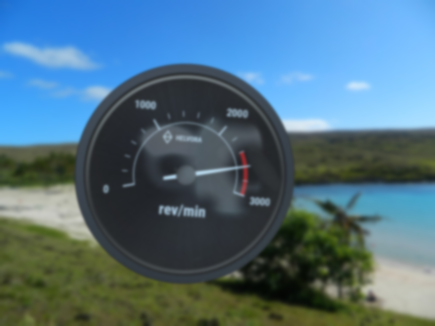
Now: 2600
